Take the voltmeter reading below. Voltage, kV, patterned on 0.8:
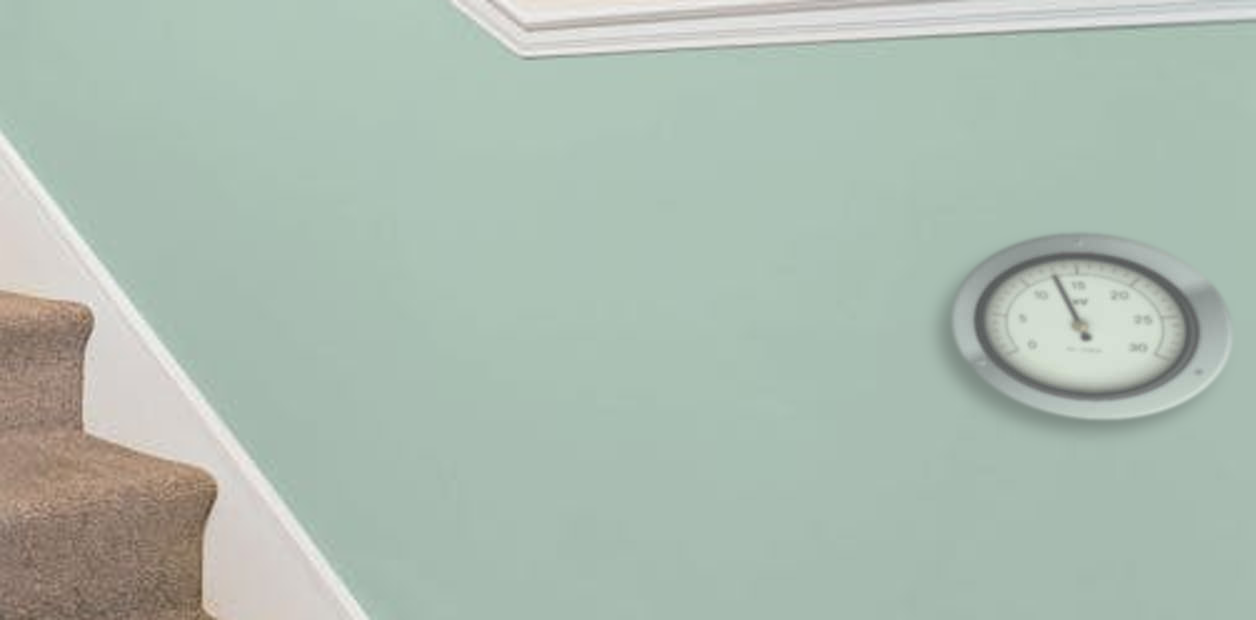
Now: 13
